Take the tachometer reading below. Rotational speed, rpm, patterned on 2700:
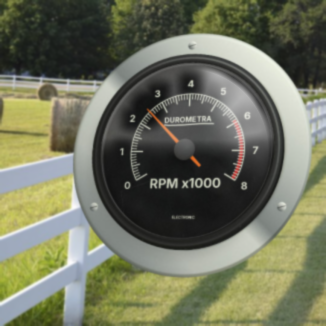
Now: 2500
